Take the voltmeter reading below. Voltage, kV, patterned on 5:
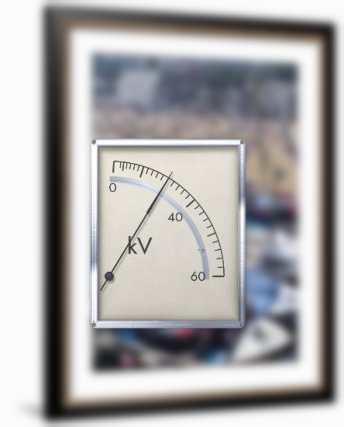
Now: 30
